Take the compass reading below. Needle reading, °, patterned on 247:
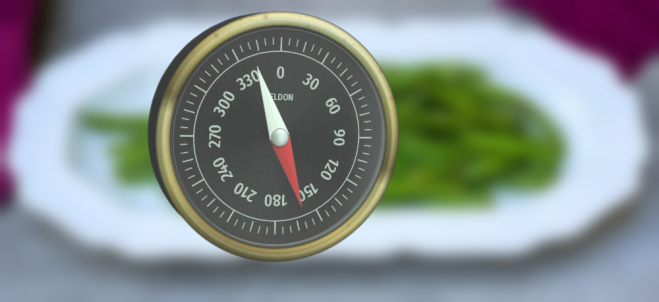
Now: 160
